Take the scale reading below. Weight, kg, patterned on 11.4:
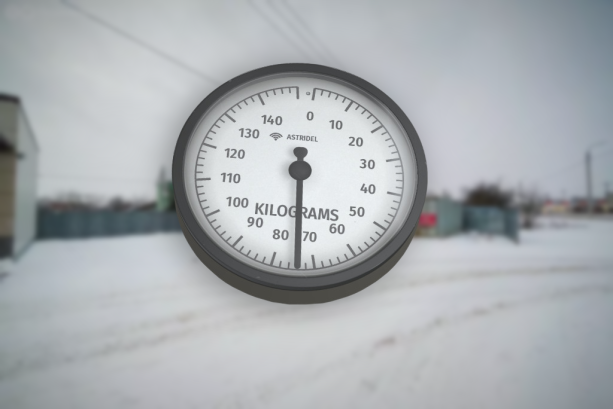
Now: 74
